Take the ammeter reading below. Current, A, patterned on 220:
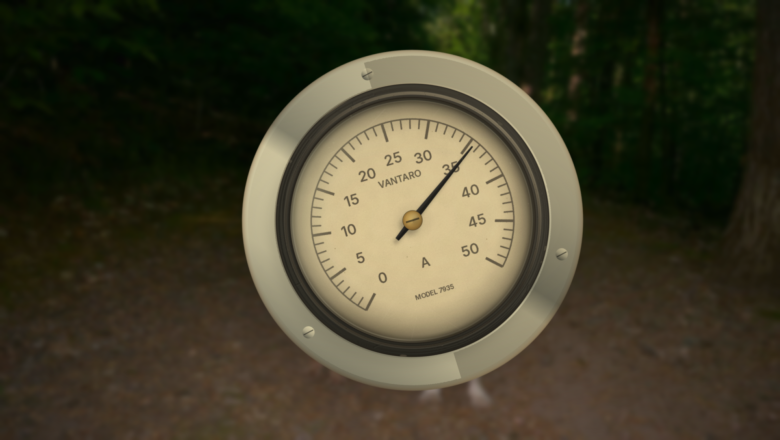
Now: 35.5
